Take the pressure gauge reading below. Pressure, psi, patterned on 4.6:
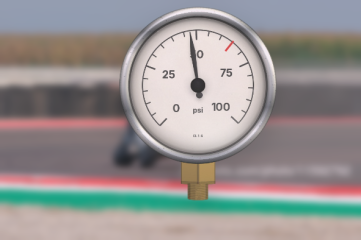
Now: 47.5
